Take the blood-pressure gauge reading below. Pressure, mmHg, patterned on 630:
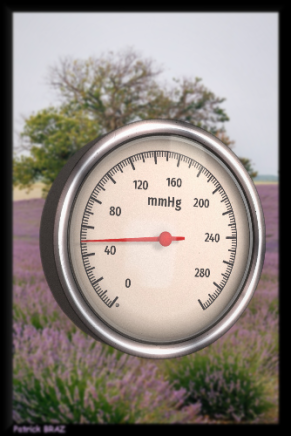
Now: 50
